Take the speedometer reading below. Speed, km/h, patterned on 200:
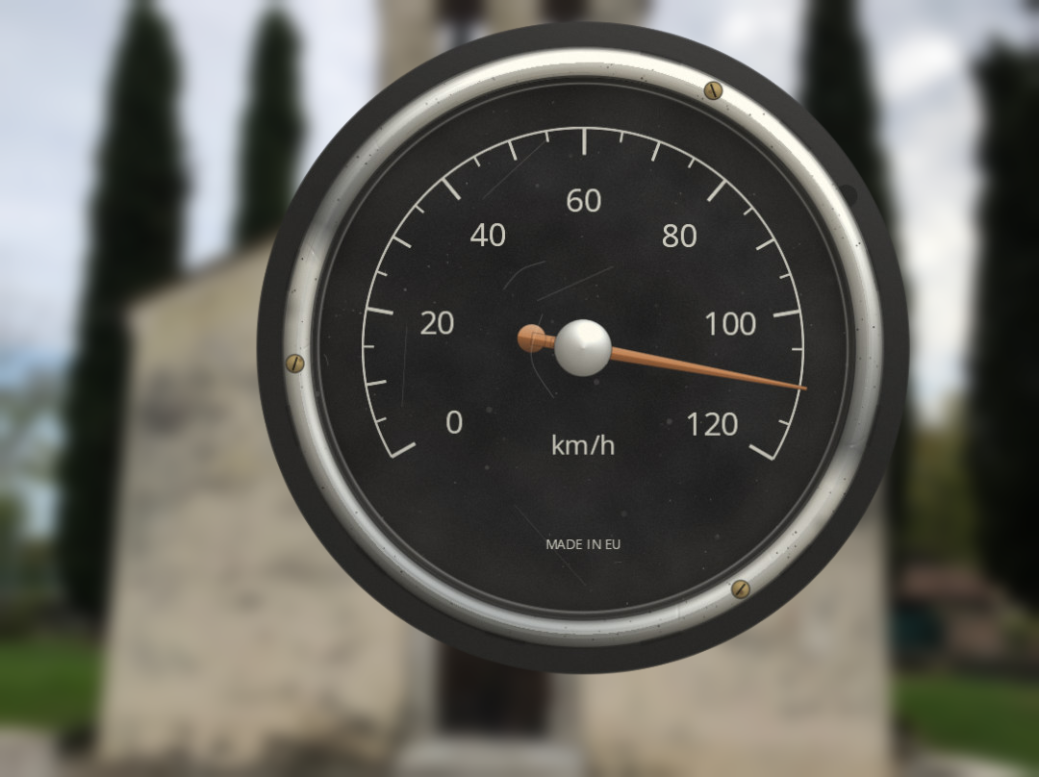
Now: 110
